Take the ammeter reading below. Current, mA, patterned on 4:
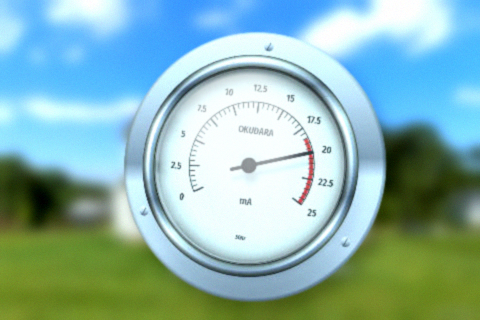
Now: 20
